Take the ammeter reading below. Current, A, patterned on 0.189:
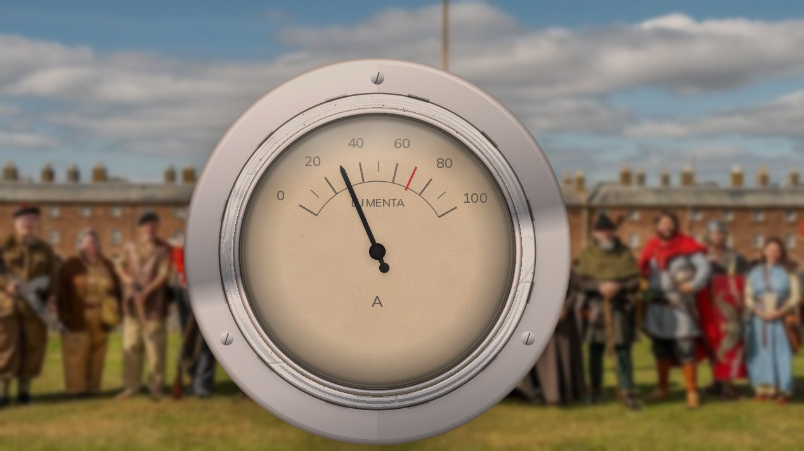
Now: 30
